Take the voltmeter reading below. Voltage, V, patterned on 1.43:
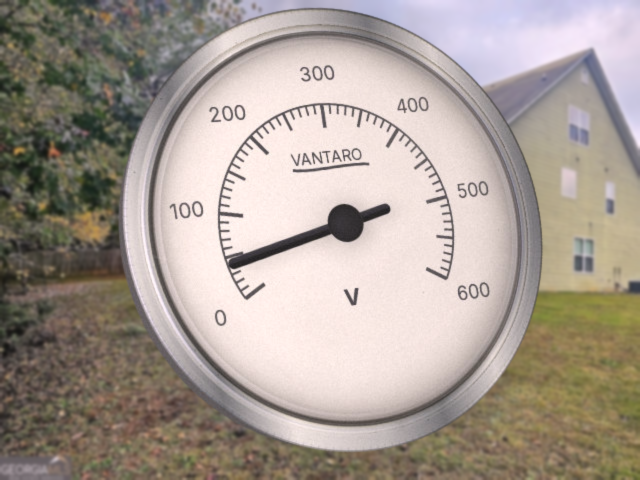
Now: 40
